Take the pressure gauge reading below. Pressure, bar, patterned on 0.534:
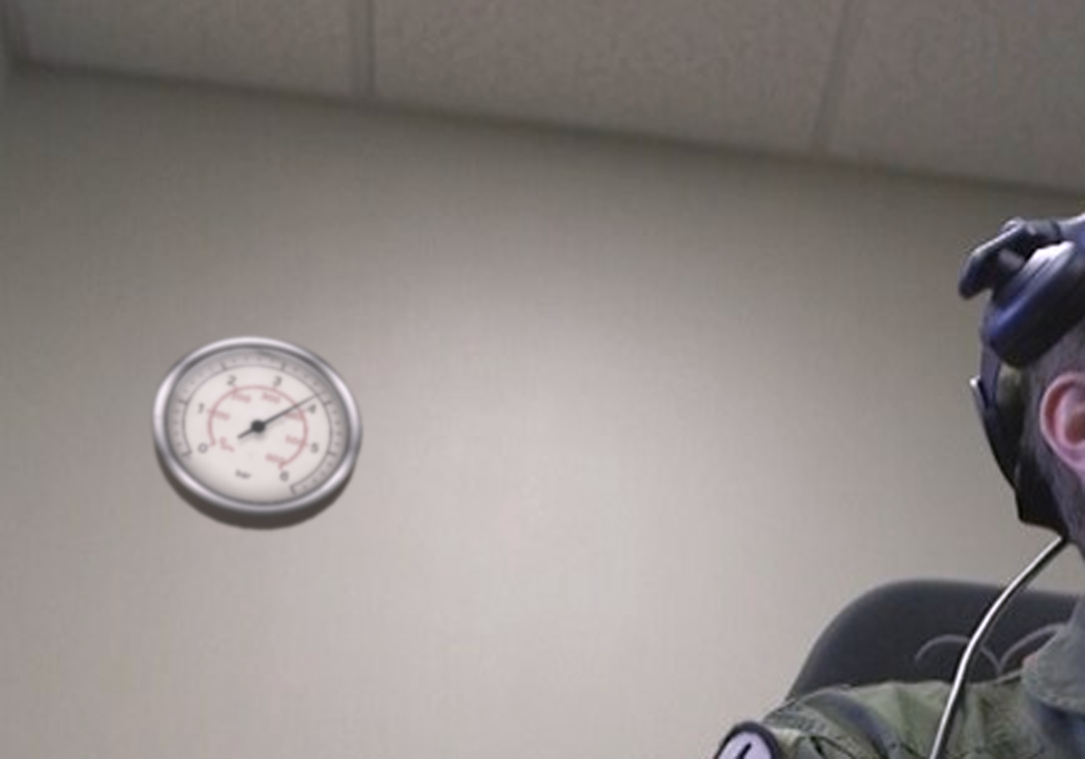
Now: 3.8
